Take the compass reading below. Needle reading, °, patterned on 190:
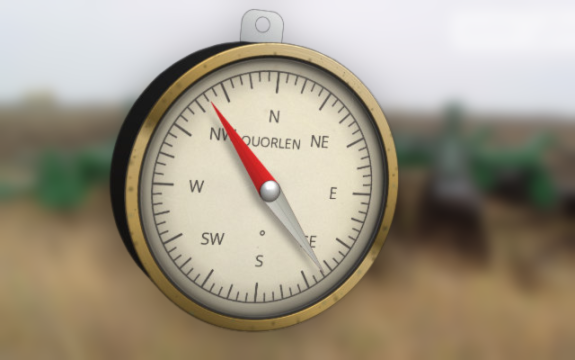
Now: 320
